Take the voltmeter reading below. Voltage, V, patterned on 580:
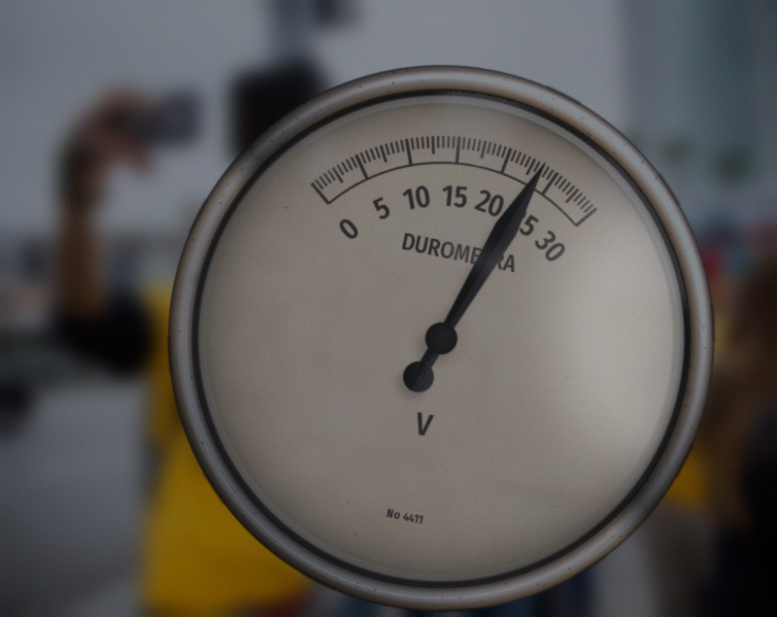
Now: 23.5
